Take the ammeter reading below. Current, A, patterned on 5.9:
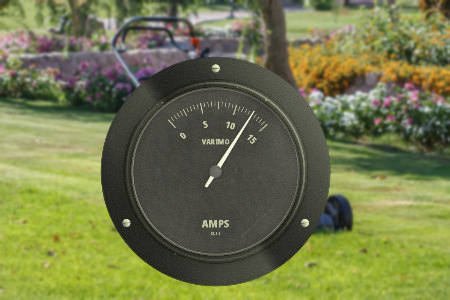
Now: 12.5
